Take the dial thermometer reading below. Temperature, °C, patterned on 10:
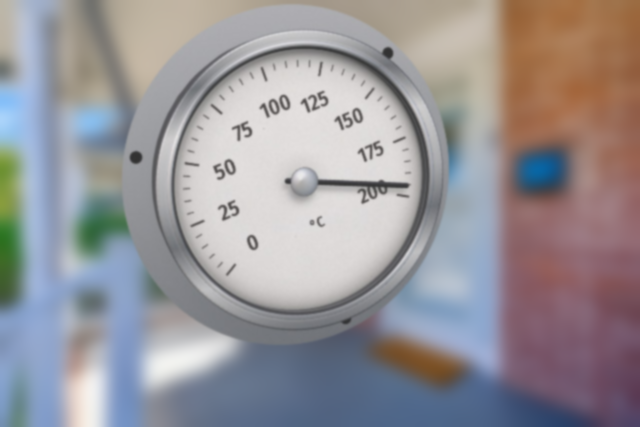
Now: 195
